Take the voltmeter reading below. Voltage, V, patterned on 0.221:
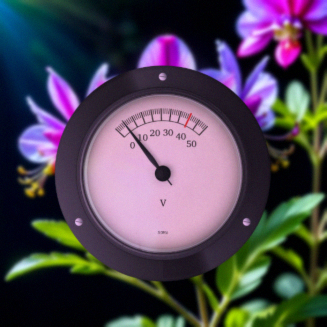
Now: 5
